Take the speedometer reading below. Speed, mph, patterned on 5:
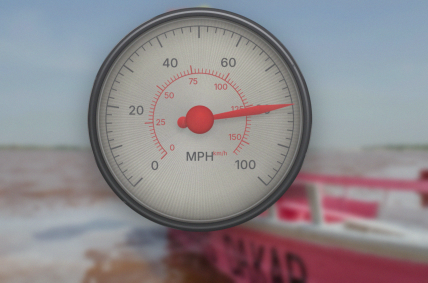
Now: 80
